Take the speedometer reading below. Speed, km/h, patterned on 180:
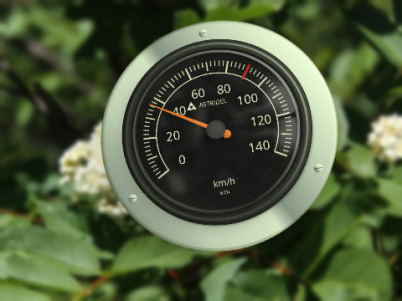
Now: 36
